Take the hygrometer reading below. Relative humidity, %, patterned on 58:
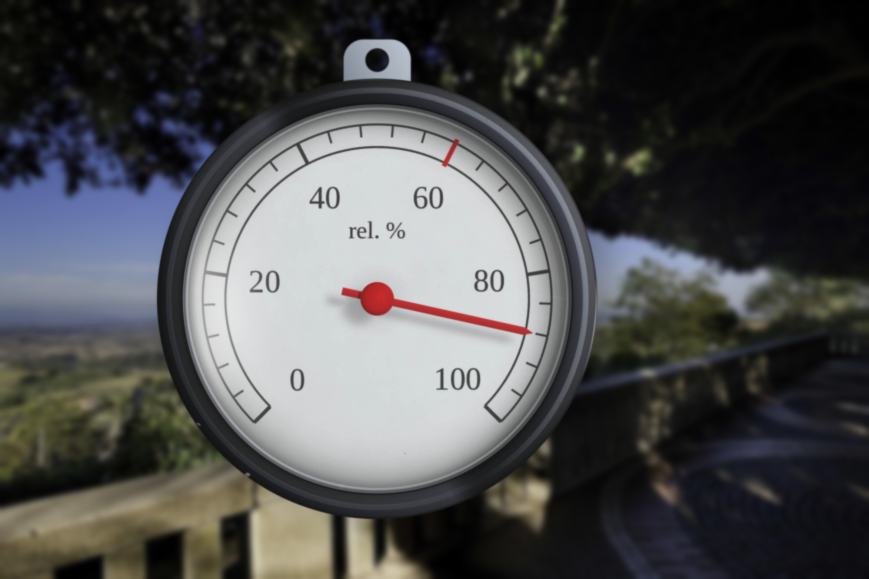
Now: 88
